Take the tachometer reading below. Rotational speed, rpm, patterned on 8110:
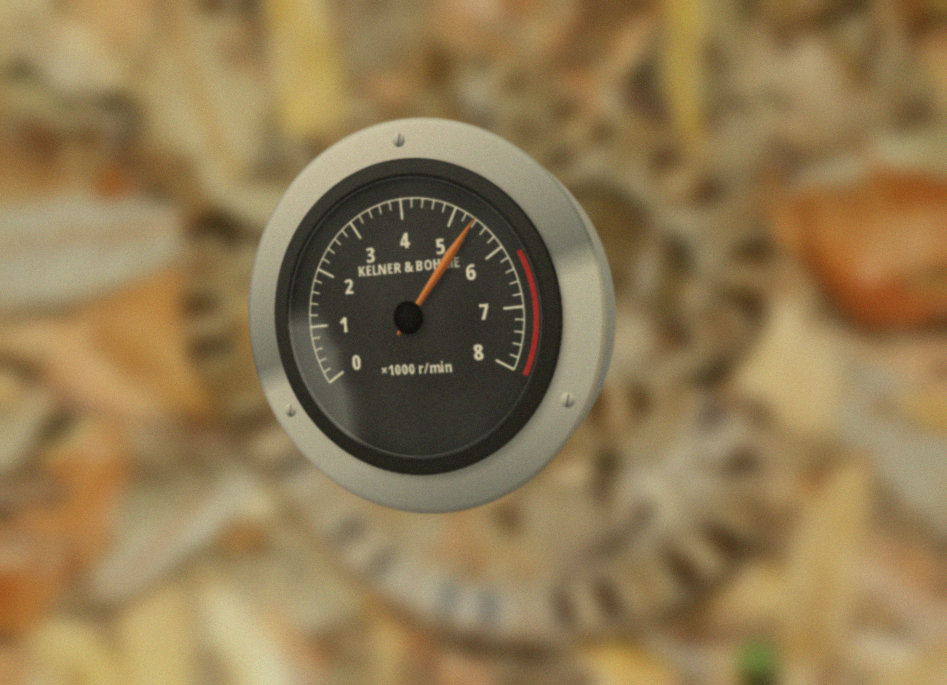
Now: 5400
